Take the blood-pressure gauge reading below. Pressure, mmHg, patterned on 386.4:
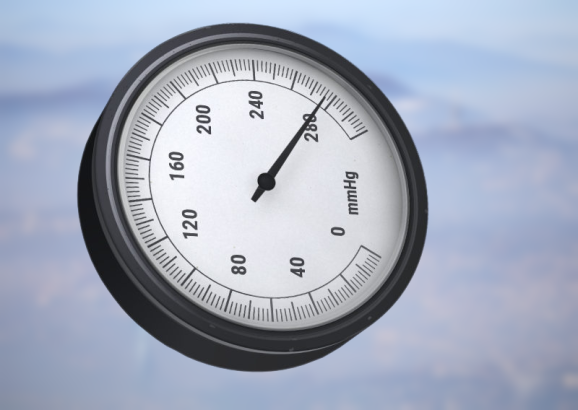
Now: 276
